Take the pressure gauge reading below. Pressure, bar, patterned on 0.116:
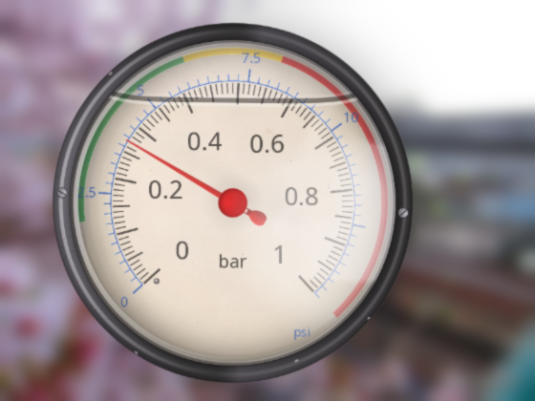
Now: 0.27
